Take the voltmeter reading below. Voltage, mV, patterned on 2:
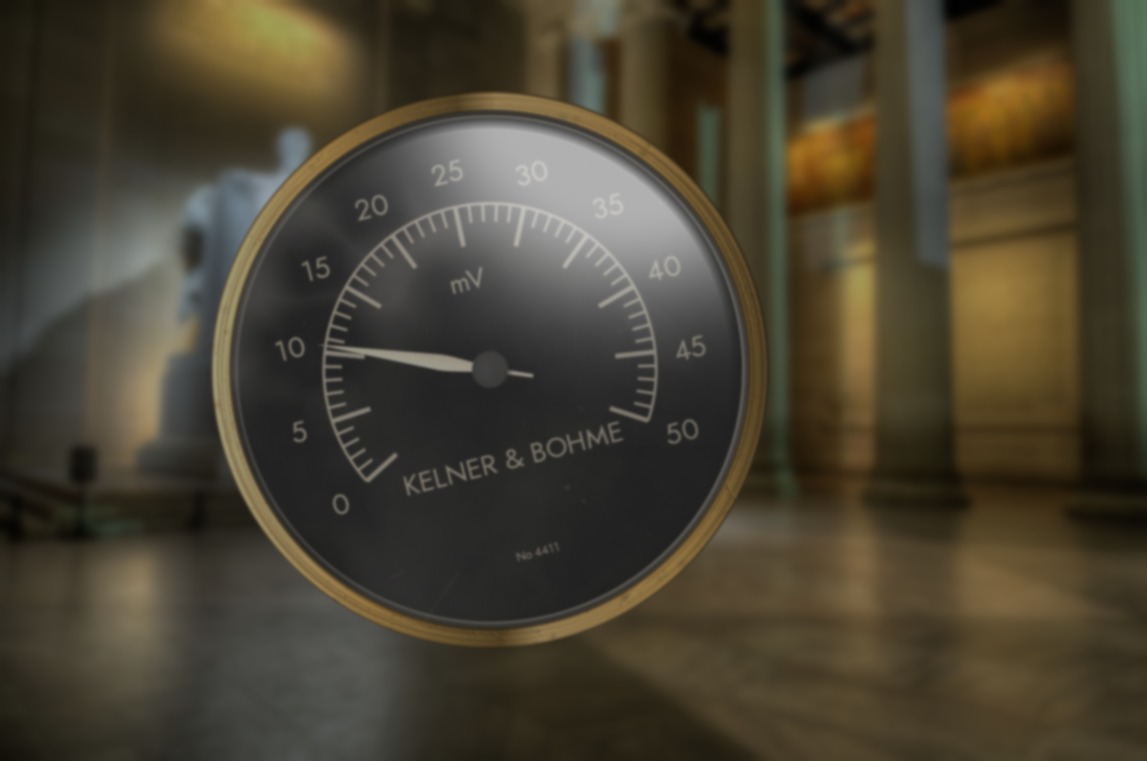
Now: 10.5
